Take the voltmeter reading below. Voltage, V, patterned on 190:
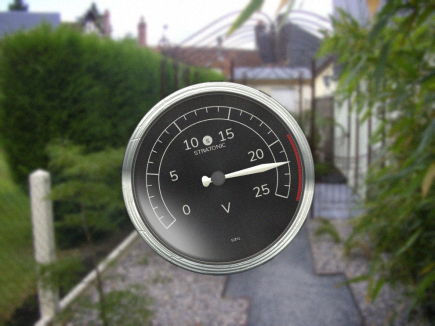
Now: 22
